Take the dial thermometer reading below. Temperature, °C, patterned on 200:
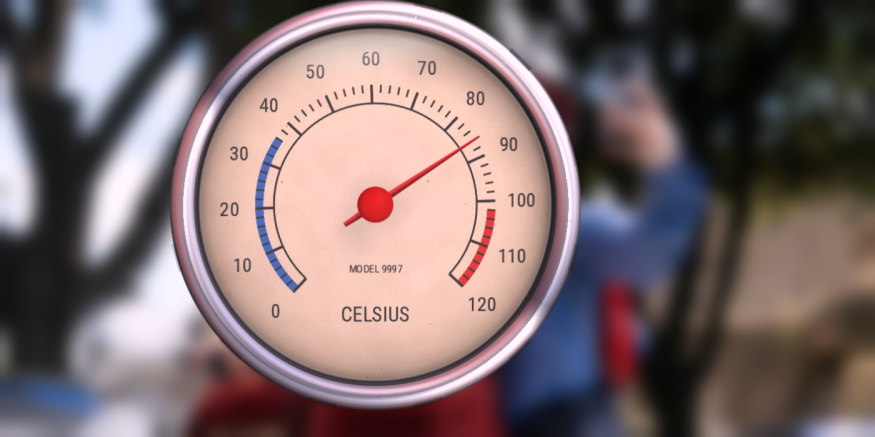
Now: 86
